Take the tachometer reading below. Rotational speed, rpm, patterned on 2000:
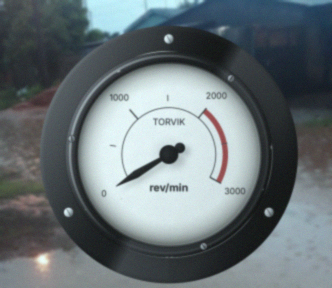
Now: 0
